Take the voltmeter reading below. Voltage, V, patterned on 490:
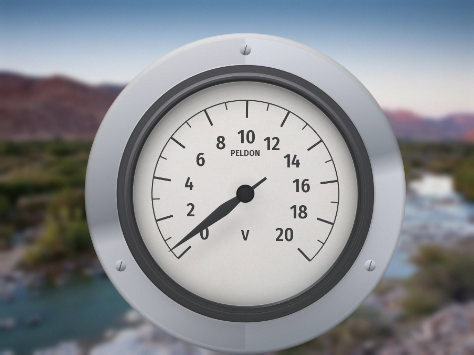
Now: 0.5
